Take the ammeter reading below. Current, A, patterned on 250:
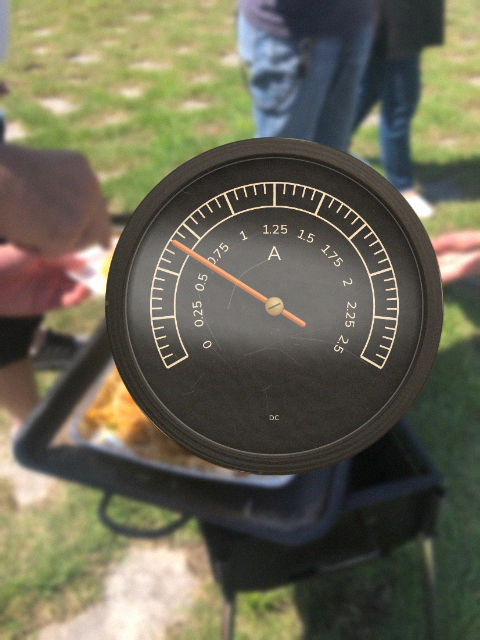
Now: 0.65
